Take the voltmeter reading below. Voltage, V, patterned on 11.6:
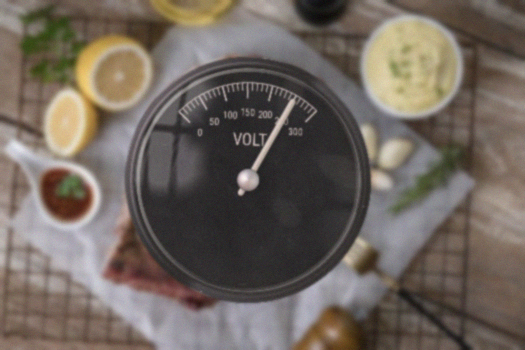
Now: 250
